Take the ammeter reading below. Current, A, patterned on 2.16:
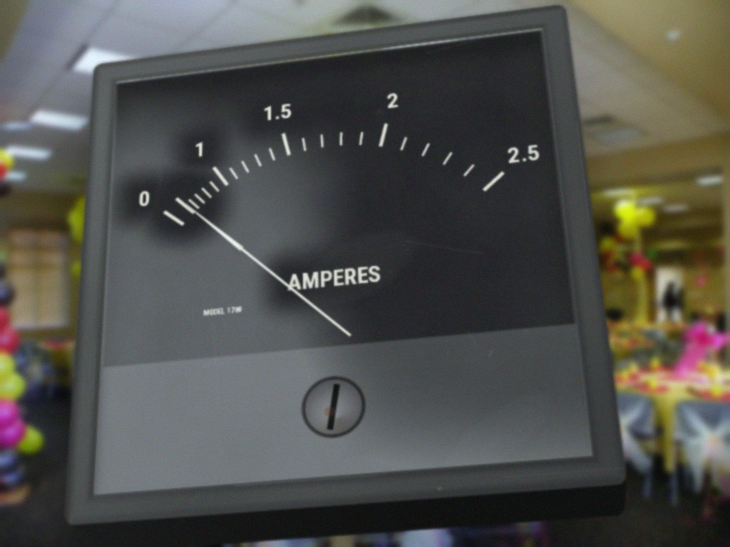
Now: 0.5
